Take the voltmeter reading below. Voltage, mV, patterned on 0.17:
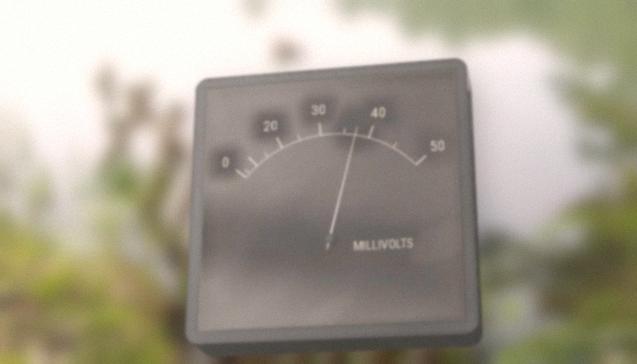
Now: 37.5
